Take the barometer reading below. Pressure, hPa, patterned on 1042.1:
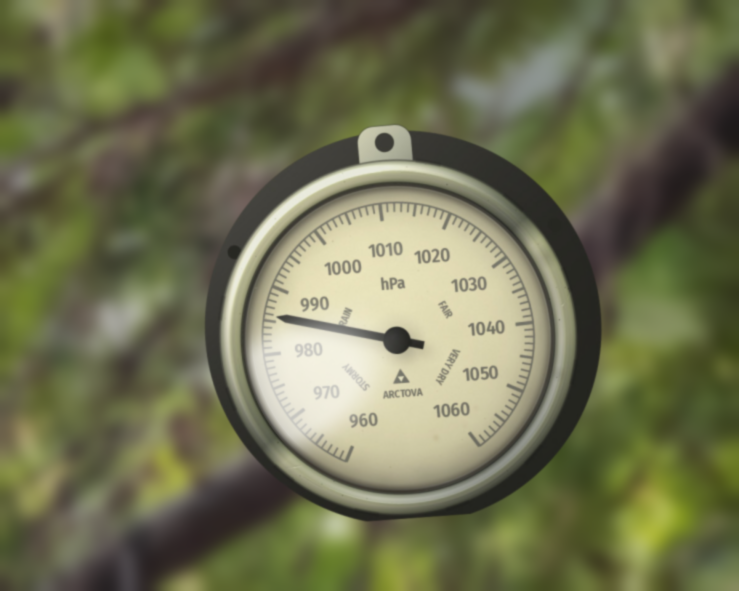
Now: 986
